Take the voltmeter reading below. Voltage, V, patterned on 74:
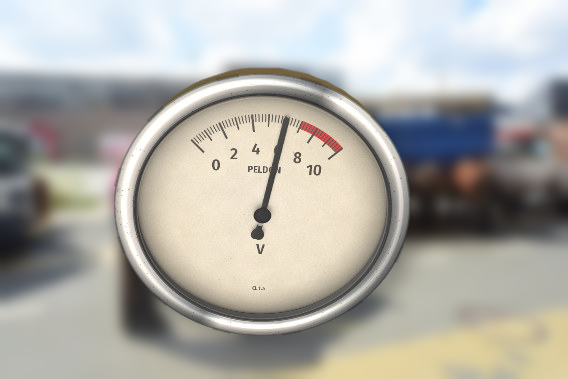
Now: 6
